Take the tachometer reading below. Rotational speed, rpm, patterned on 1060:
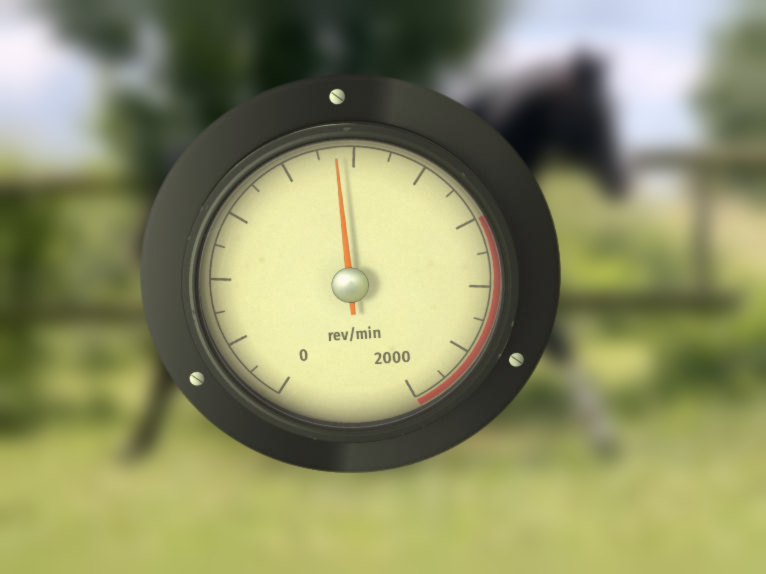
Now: 950
